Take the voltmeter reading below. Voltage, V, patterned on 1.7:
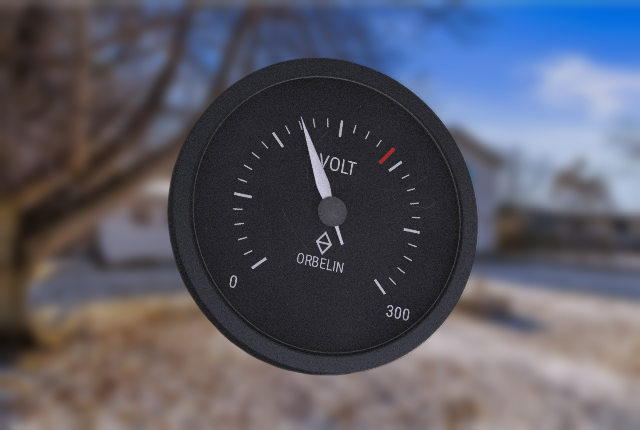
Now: 120
